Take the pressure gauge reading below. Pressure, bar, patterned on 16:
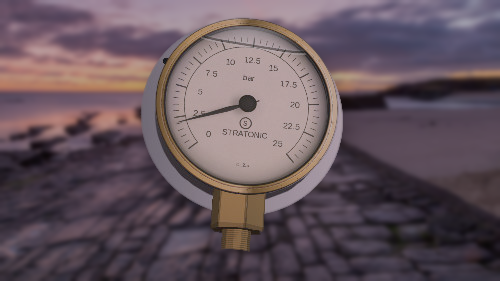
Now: 2
